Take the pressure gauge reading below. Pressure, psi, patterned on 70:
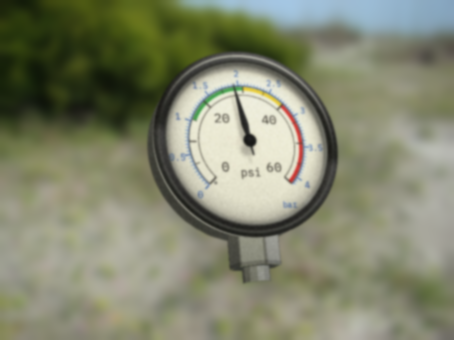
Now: 27.5
